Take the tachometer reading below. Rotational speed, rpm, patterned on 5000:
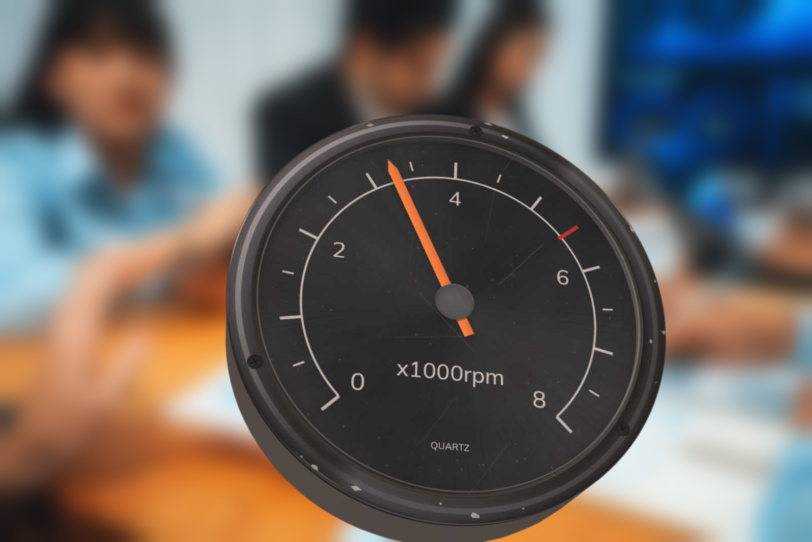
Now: 3250
